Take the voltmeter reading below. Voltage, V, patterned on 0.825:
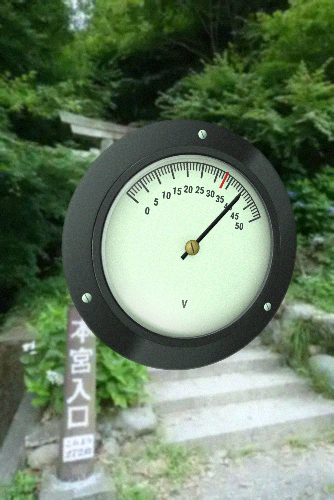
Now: 40
